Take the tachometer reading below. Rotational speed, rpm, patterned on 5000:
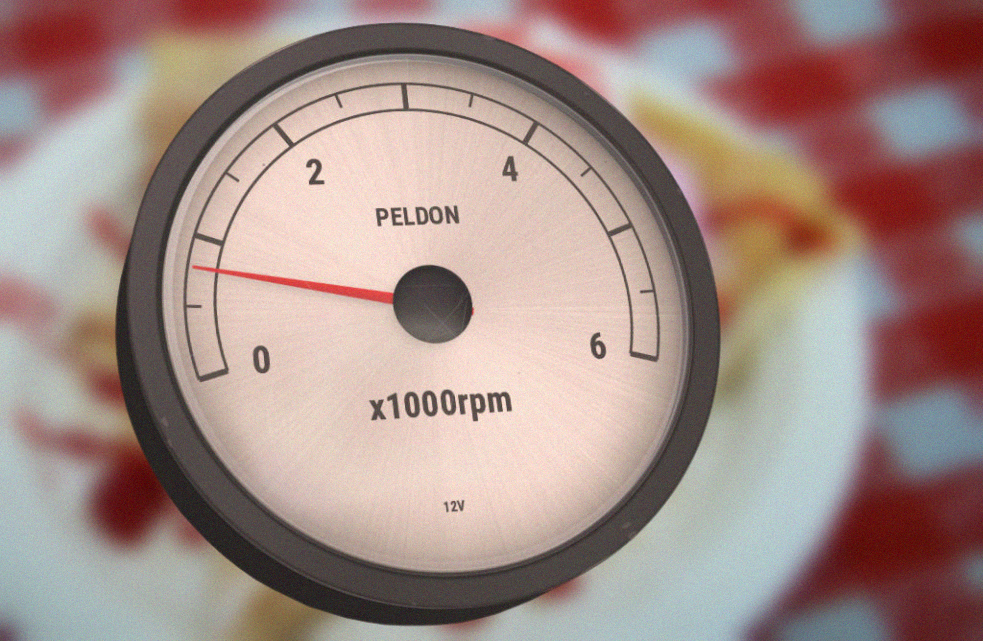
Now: 750
